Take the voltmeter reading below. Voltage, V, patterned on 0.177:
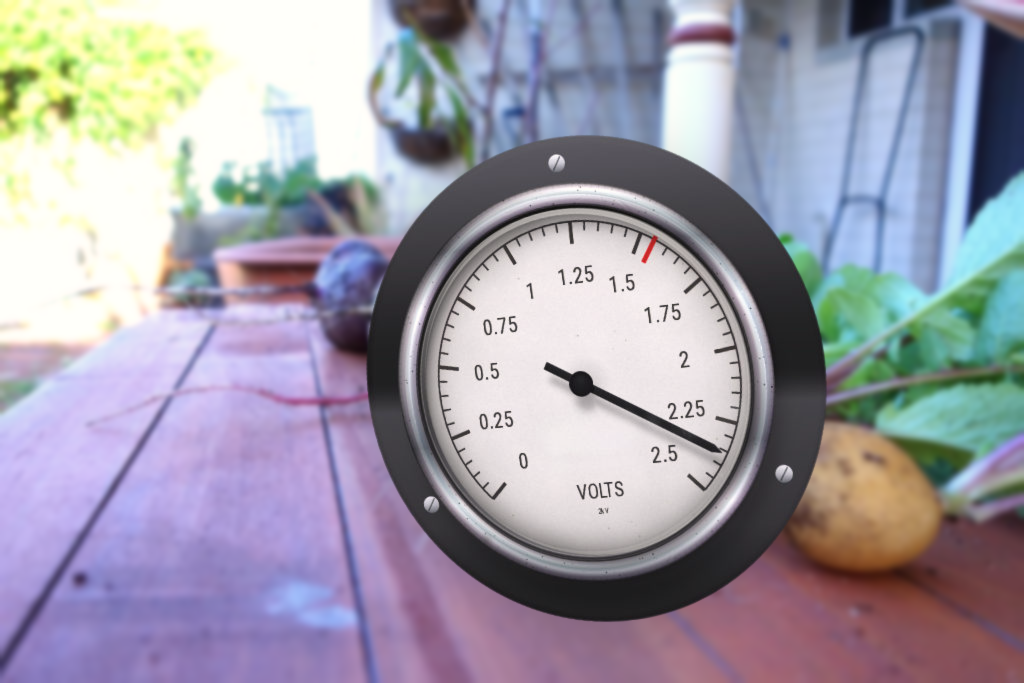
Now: 2.35
